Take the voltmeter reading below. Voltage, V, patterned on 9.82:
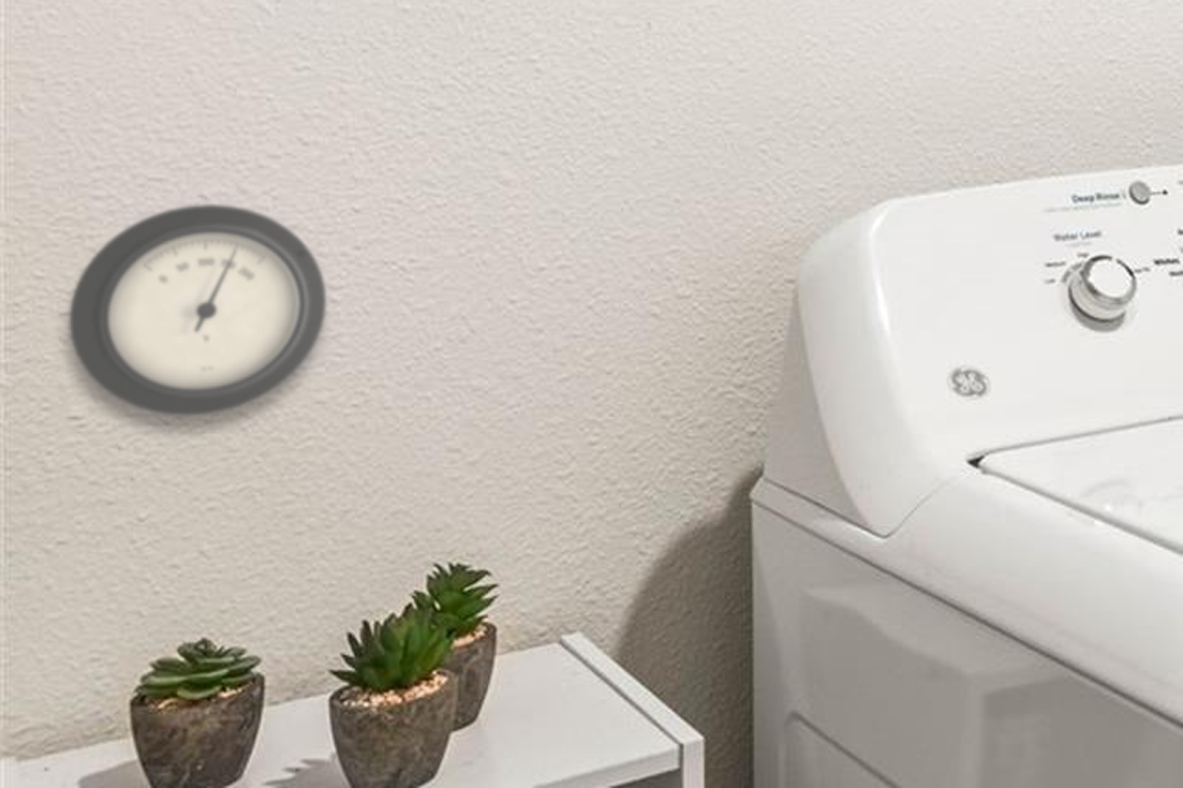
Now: 150
